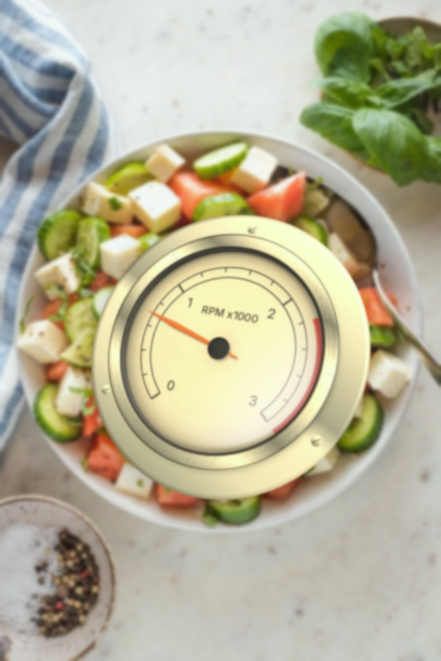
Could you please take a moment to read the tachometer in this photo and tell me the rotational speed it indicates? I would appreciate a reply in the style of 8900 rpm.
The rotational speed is 700 rpm
